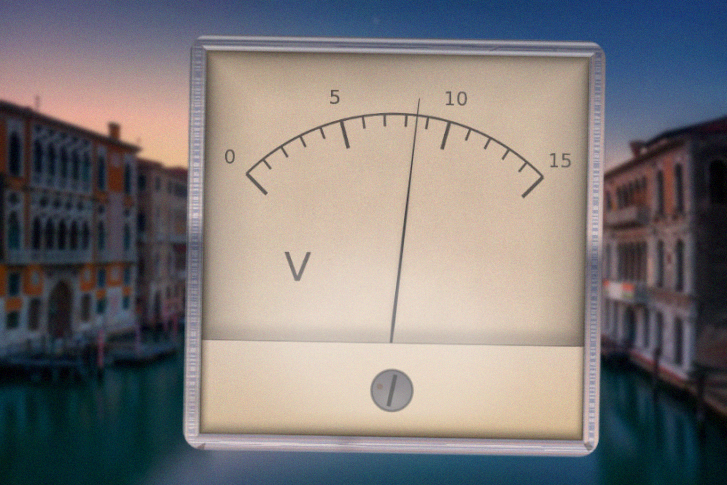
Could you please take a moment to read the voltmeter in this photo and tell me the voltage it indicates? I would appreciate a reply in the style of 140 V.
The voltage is 8.5 V
